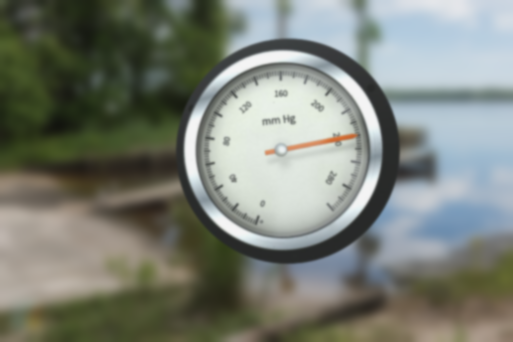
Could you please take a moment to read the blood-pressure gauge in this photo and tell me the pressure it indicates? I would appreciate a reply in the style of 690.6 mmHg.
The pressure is 240 mmHg
